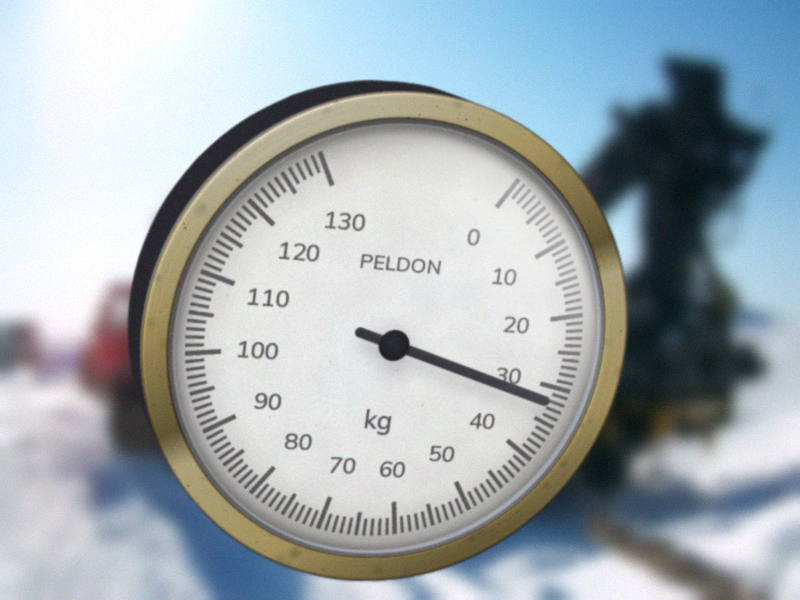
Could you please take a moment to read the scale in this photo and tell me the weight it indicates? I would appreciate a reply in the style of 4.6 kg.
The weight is 32 kg
